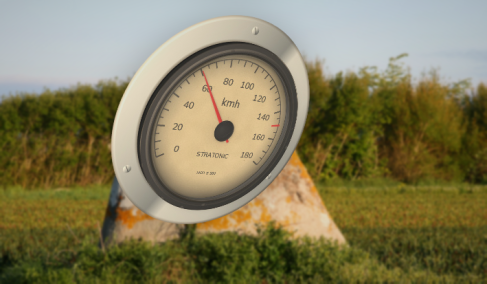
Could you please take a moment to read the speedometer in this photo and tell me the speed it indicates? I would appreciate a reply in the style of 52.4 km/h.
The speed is 60 km/h
